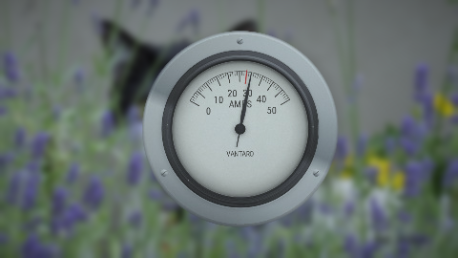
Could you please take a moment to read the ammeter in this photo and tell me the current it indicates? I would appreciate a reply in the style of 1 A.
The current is 30 A
